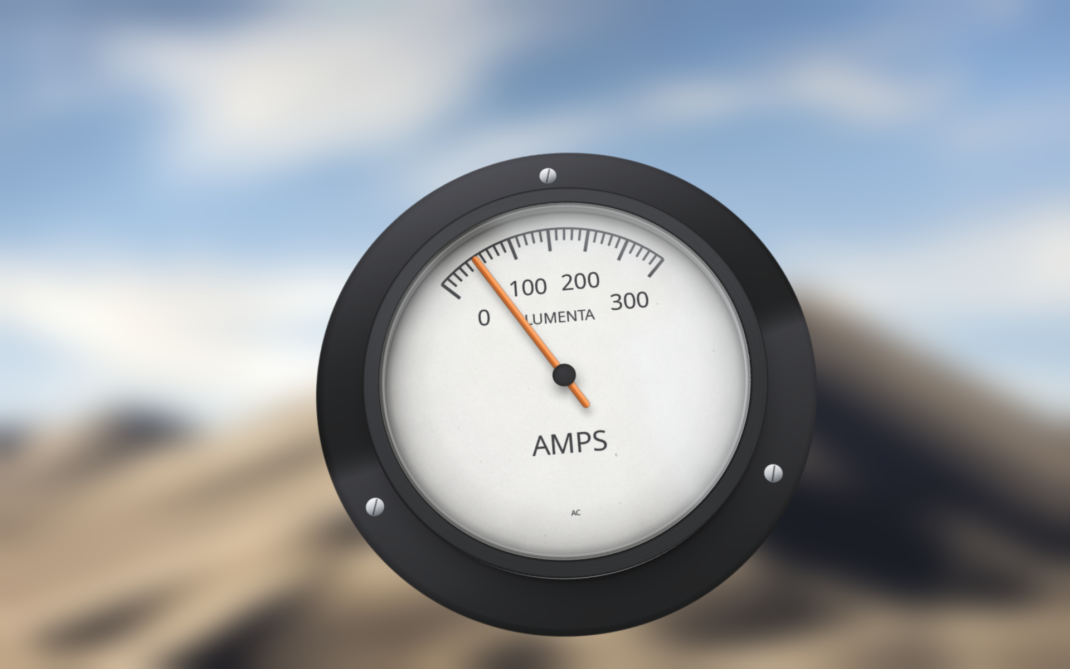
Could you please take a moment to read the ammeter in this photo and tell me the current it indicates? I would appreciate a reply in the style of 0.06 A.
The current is 50 A
